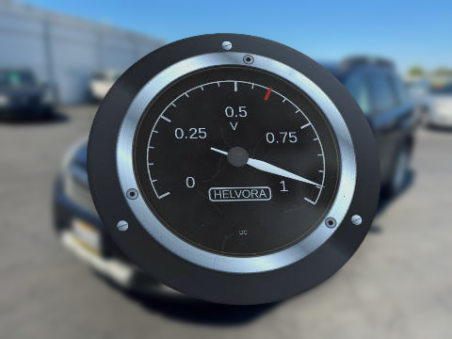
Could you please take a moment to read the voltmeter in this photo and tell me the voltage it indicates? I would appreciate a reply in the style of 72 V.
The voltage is 0.95 V
